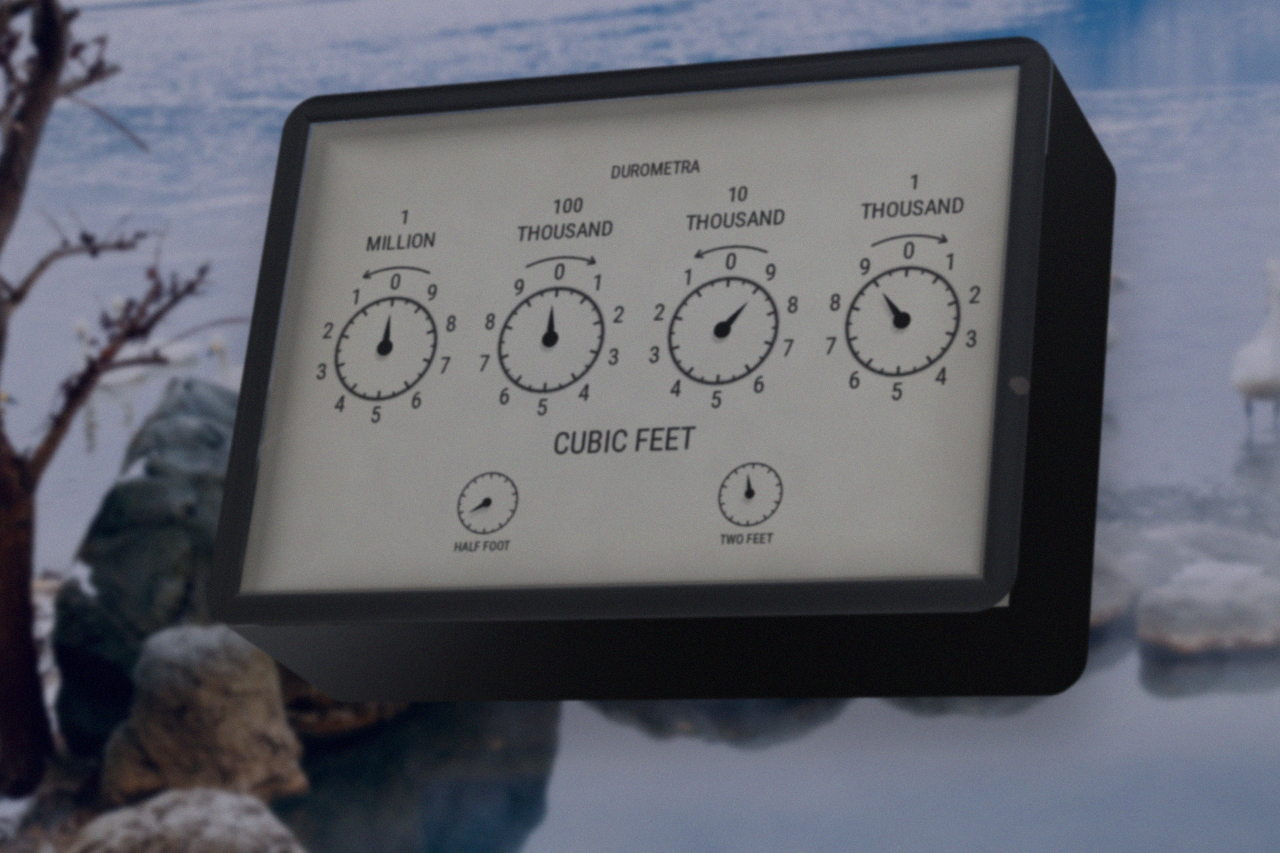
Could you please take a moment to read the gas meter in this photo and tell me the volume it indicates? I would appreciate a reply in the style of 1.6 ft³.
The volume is 998900 ft³
